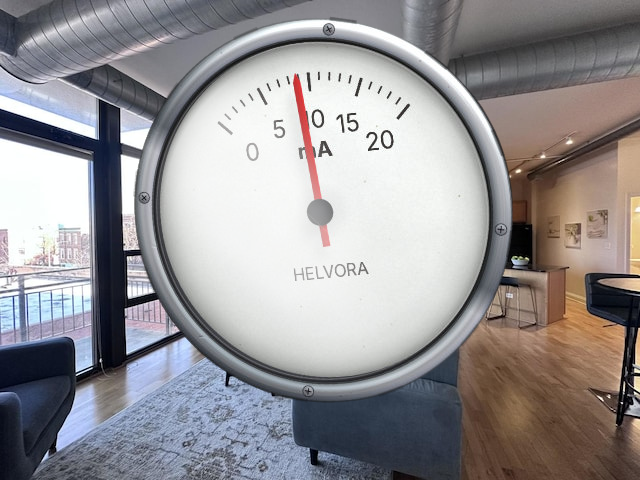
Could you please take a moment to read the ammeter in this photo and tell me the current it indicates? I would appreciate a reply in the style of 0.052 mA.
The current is 9 mA
